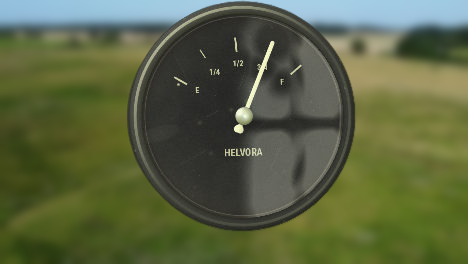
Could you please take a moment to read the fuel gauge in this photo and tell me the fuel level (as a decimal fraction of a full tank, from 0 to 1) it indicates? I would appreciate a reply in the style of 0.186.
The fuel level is 0.75
